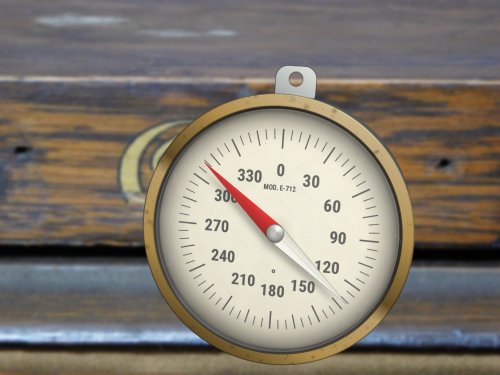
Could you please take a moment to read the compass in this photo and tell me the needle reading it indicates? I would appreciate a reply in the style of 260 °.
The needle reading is 310 °
